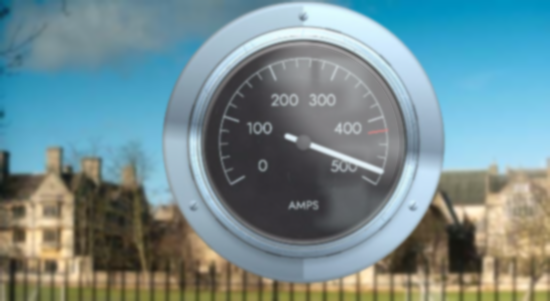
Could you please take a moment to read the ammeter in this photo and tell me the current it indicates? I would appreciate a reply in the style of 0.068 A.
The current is 480 A
